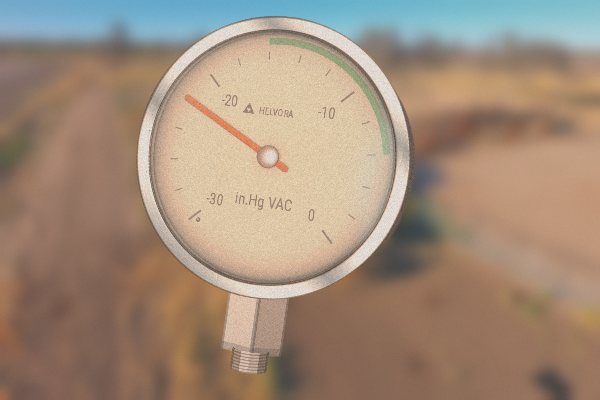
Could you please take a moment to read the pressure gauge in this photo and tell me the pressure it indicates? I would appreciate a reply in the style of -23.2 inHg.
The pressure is -22 inHg
